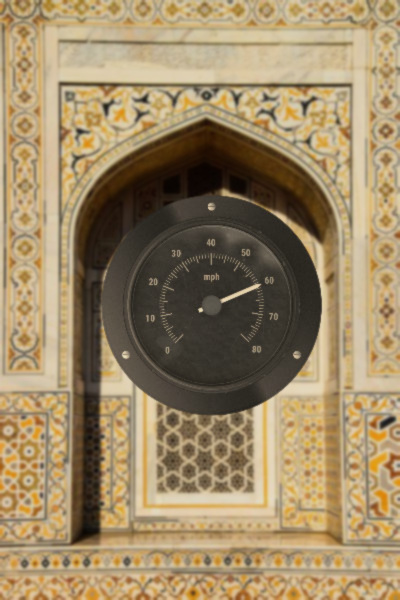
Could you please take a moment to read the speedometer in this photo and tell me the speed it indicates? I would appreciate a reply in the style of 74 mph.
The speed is 60 mph
